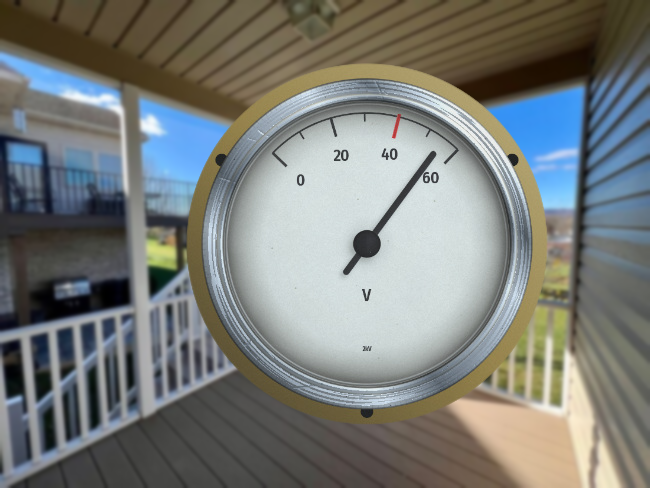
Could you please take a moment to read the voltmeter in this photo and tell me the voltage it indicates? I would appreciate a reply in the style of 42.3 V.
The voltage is 55 V
